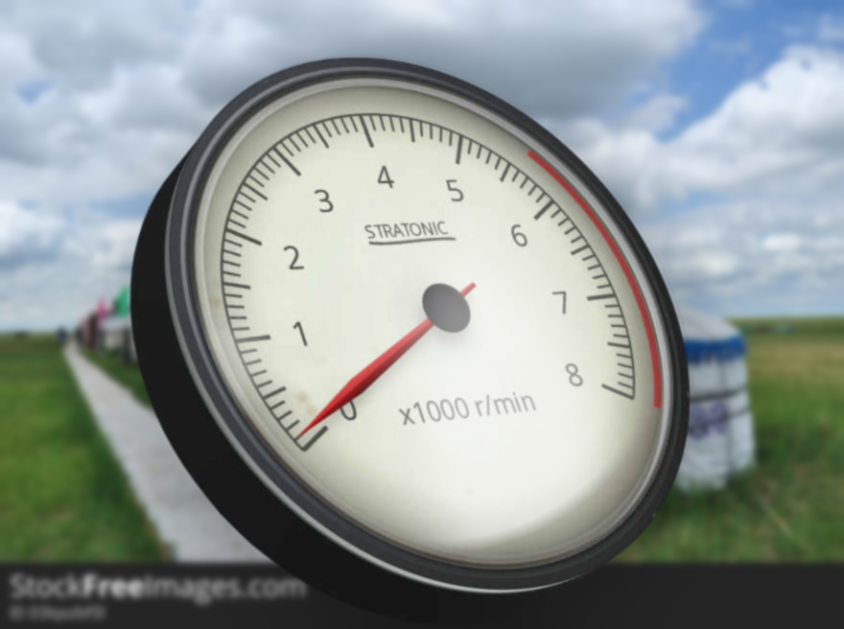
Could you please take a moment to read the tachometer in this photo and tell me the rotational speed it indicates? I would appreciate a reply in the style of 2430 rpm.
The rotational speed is 100 rpm
